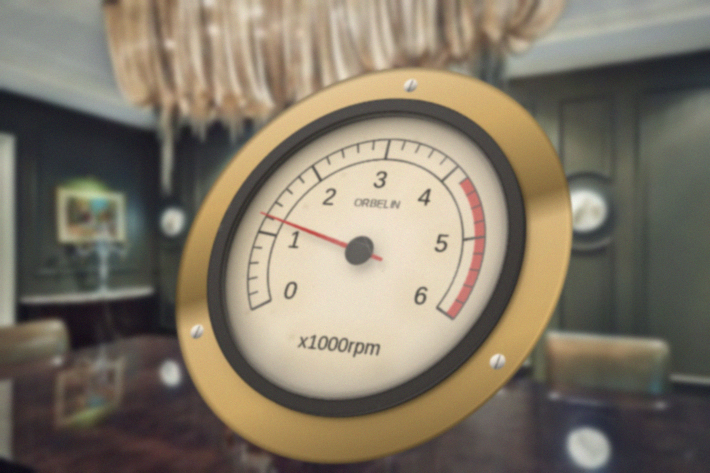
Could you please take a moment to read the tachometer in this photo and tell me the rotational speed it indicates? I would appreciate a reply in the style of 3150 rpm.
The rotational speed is 1200 rpm
